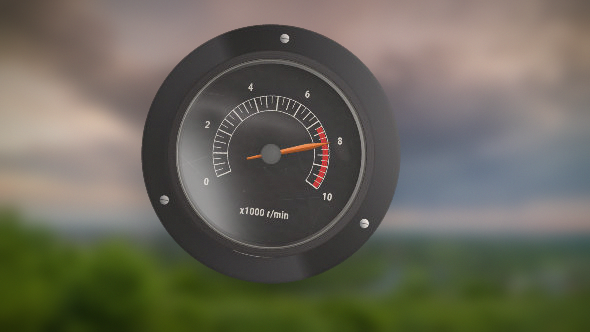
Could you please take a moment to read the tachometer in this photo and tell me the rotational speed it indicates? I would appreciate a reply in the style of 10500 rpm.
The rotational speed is 8000 rpm
